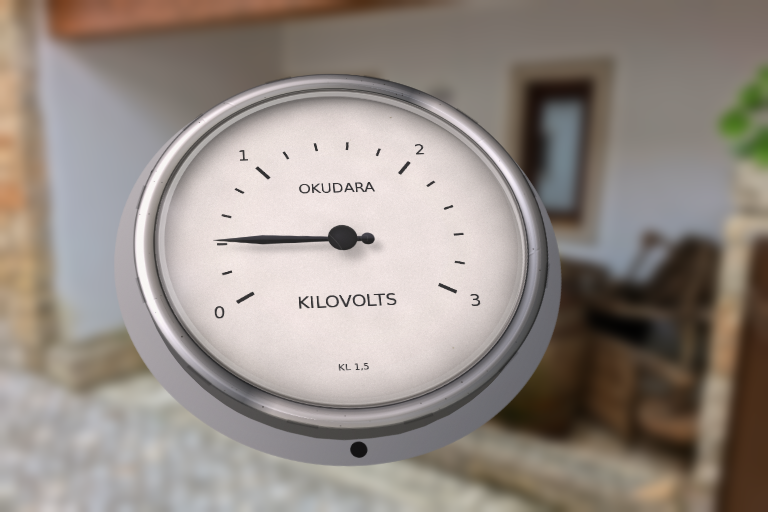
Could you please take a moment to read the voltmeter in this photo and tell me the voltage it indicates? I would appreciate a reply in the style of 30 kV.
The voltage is 0.4 kV
